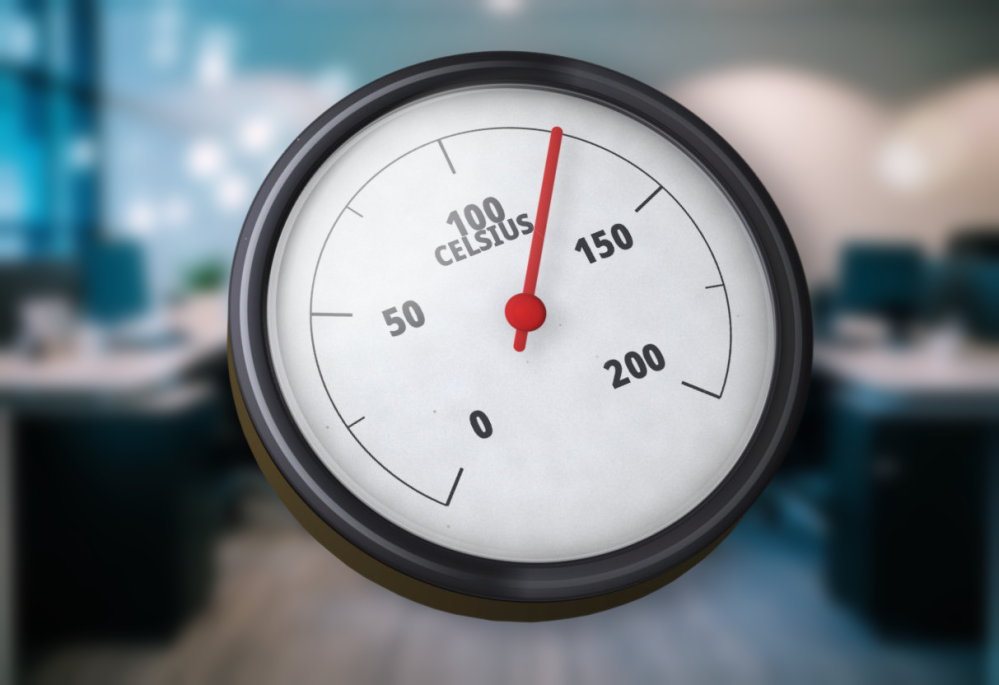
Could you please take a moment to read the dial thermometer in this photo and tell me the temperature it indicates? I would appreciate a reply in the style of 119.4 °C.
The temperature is 125 °C
